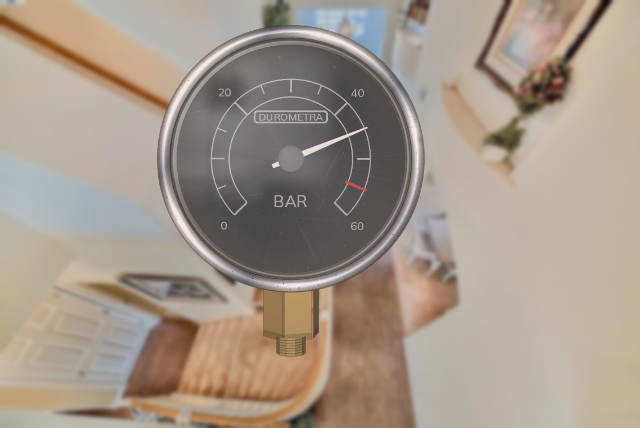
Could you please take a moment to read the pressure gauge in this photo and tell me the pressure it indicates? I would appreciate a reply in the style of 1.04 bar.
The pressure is 45 bar
